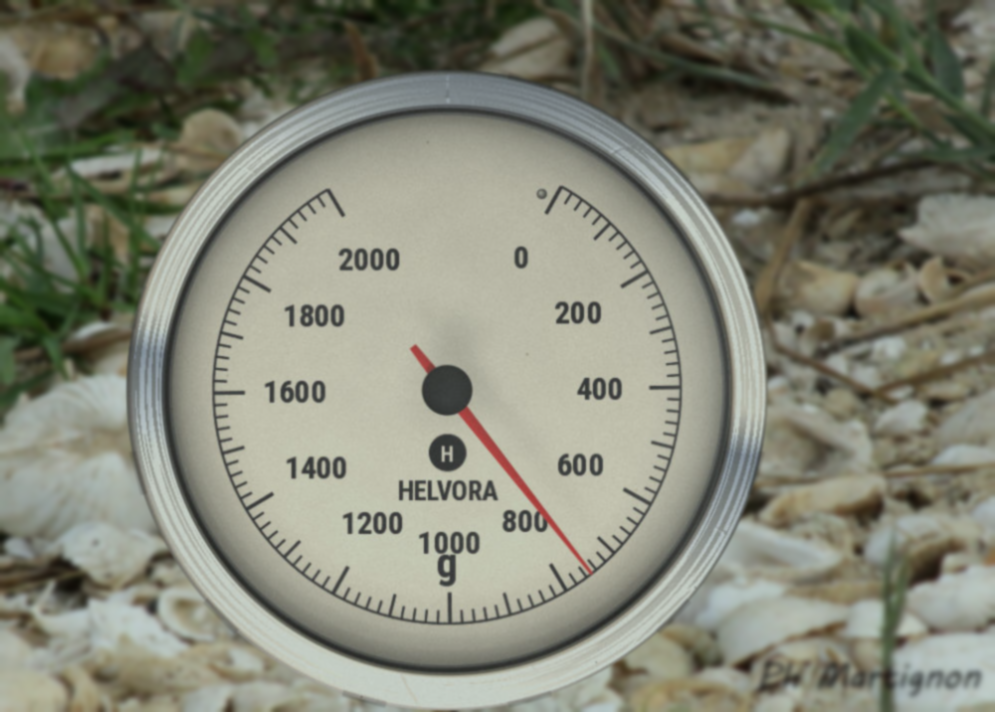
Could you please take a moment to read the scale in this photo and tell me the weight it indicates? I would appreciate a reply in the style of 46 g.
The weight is 750 g
